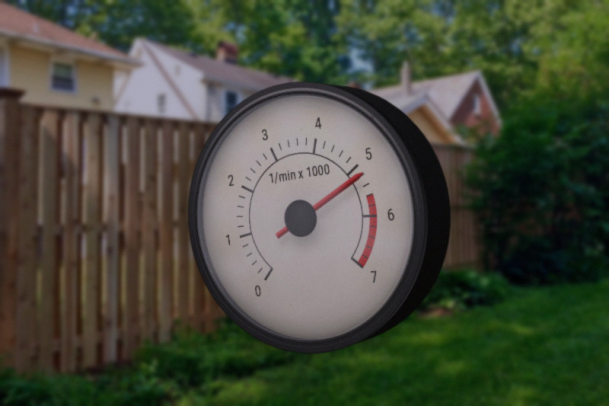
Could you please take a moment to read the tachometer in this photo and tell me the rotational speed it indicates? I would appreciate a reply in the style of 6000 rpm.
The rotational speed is 5200 rpm
